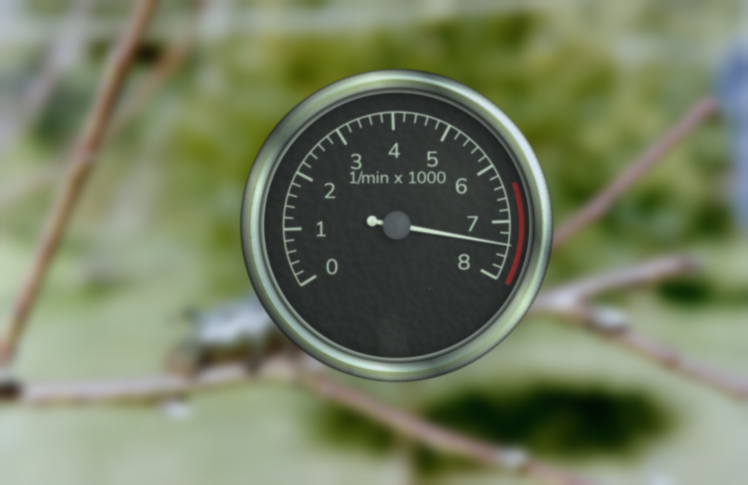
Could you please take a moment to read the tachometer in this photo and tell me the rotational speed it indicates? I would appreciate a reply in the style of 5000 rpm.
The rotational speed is 7400 rpm
